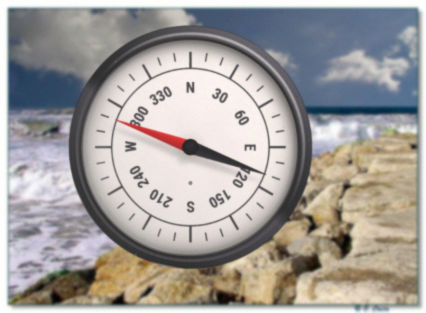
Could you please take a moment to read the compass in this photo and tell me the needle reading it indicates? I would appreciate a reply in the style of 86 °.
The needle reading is 290 °
